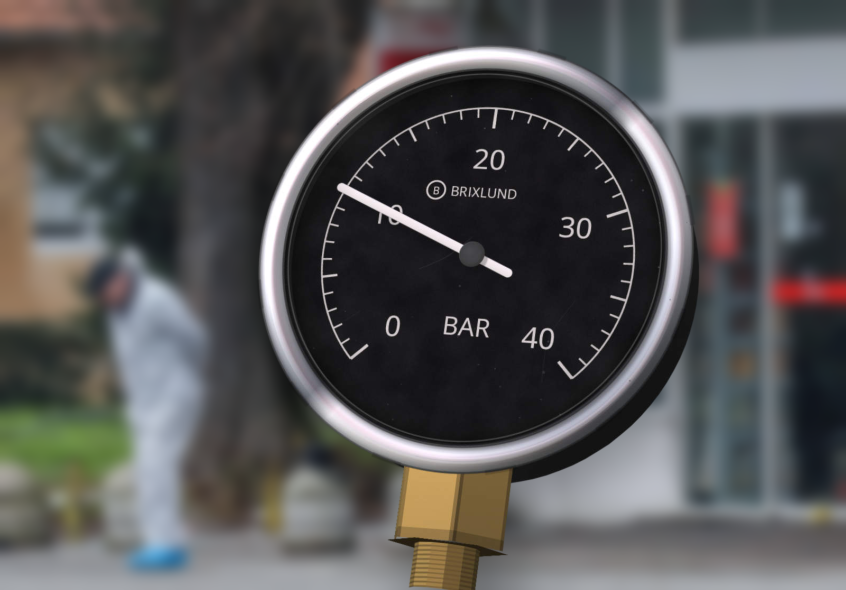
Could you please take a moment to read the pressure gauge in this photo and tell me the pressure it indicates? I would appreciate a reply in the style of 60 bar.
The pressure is 10 bar
